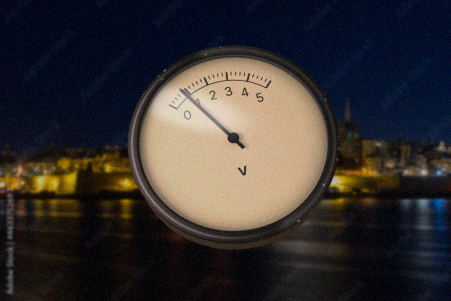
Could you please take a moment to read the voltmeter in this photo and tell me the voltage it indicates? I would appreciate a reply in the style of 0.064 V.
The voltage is 0.8 V
